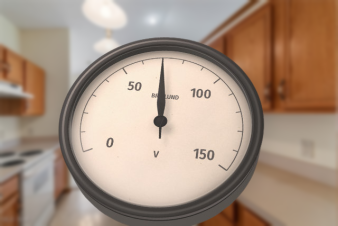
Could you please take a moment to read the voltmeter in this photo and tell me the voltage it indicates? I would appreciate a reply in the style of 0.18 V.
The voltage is 70 V
